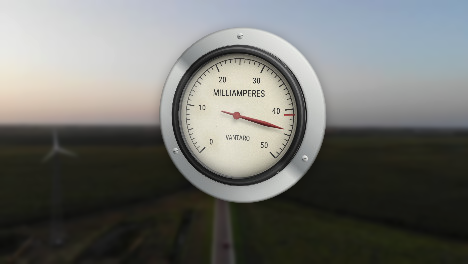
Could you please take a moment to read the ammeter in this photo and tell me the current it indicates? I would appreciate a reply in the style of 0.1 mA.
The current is 44 mA
